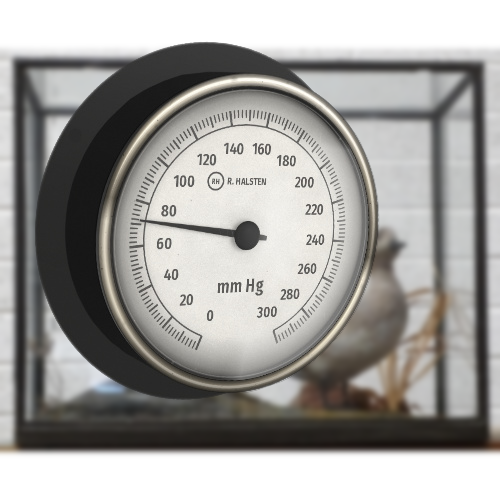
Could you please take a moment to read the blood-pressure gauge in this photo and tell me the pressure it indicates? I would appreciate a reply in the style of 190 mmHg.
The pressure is 72 mmHg
